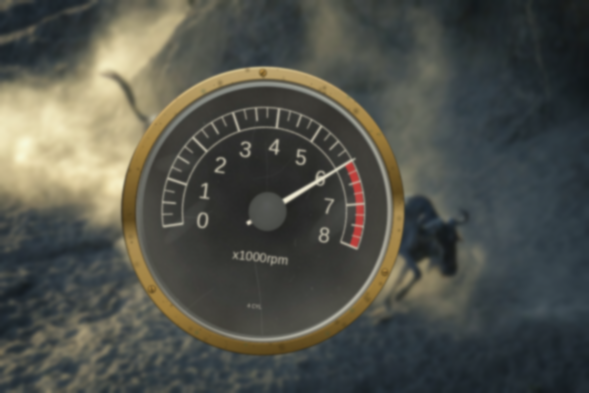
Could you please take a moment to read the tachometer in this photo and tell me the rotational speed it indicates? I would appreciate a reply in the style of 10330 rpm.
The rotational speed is 6000 rpm
